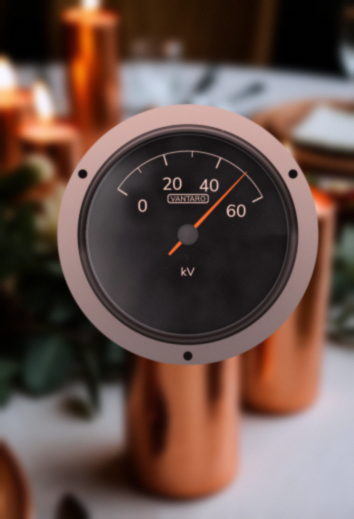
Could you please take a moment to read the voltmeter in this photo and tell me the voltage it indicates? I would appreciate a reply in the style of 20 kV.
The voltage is 50 kV
